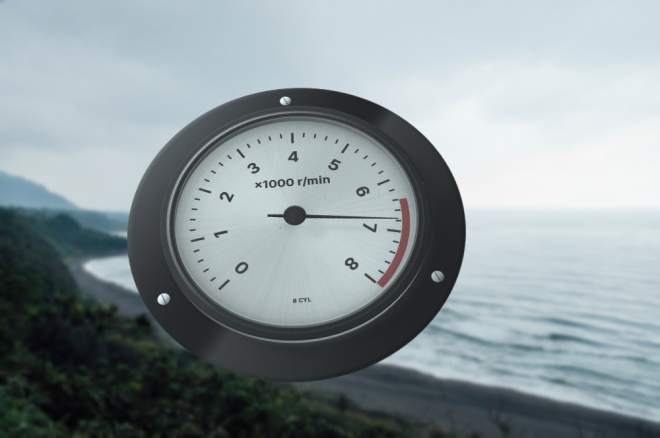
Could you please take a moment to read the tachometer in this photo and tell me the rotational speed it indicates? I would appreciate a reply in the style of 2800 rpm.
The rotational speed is 6800 rpm
